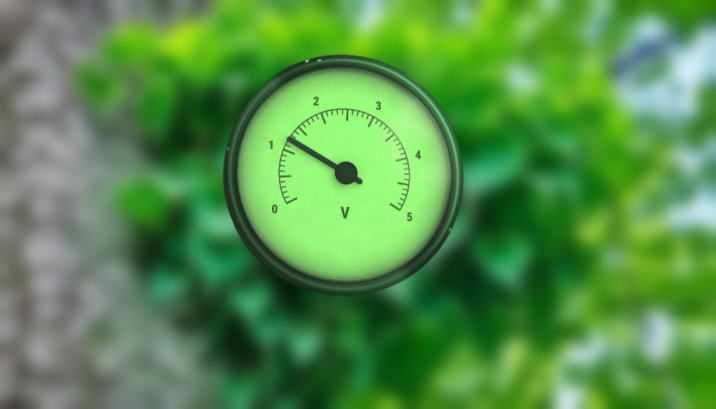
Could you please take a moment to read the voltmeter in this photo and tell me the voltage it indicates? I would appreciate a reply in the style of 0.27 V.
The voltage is 1.2 V
